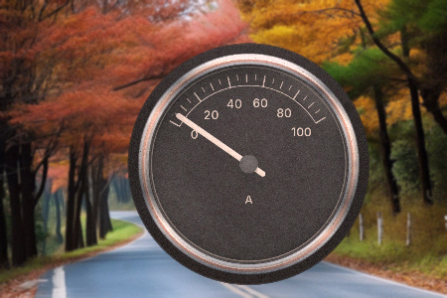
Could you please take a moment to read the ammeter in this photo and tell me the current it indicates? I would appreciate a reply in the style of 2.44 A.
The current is 5 A
